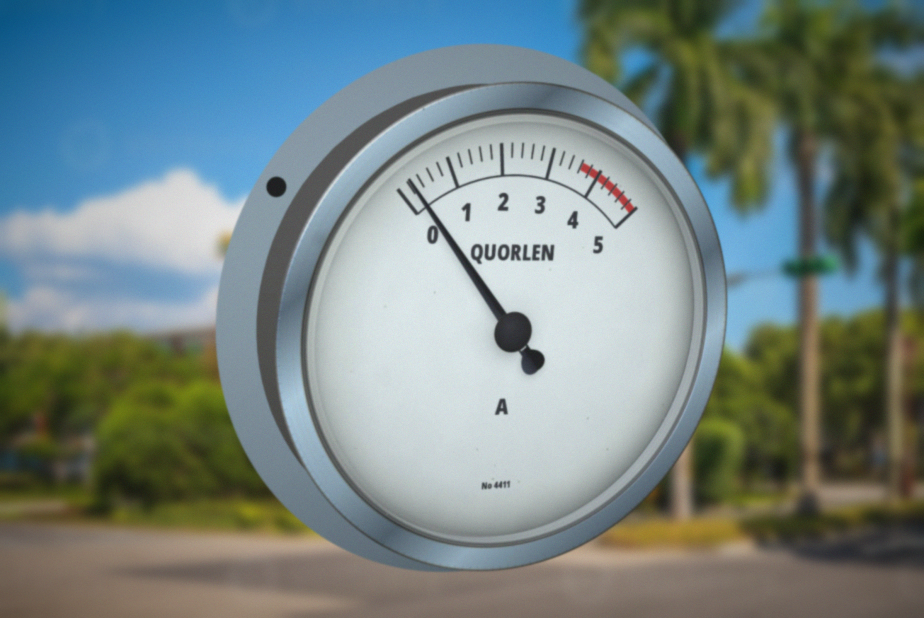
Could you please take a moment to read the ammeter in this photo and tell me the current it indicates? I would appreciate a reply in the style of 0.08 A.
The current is 0.2 A
